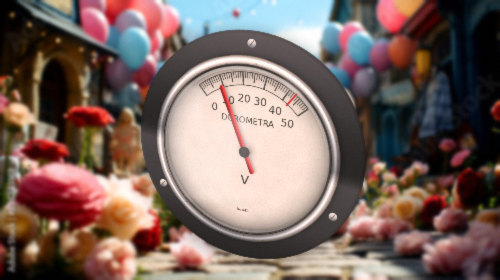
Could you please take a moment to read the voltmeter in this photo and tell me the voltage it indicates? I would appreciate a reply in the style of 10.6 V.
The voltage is 10 V
